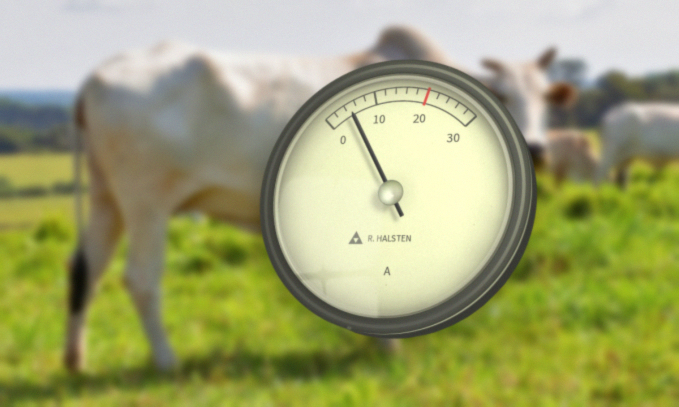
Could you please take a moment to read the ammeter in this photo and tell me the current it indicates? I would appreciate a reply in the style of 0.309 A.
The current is 5 A
